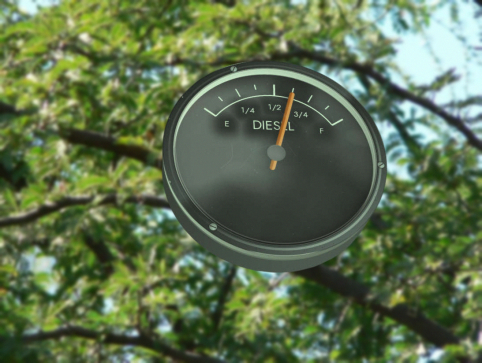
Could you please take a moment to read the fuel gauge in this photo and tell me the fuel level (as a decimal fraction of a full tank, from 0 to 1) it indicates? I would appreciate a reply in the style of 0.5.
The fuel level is 0.625
